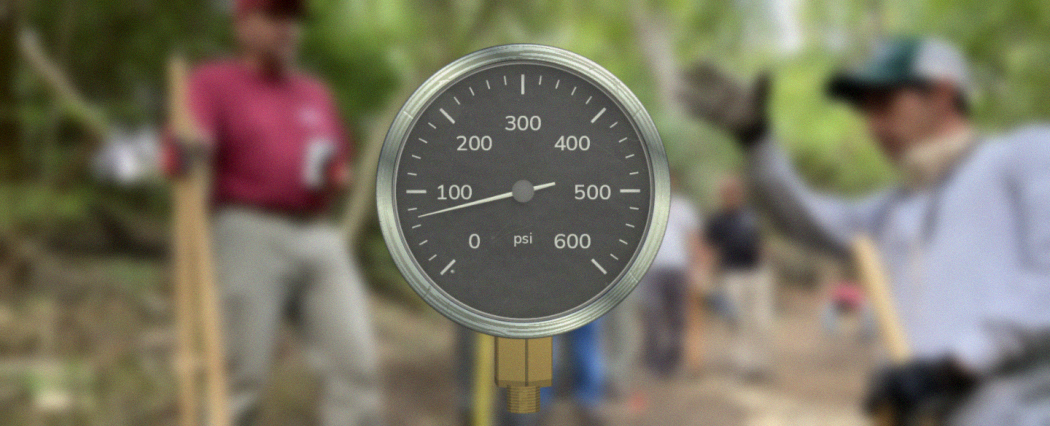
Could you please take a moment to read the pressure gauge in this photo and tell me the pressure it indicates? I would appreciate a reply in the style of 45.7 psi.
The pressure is 70 psi
